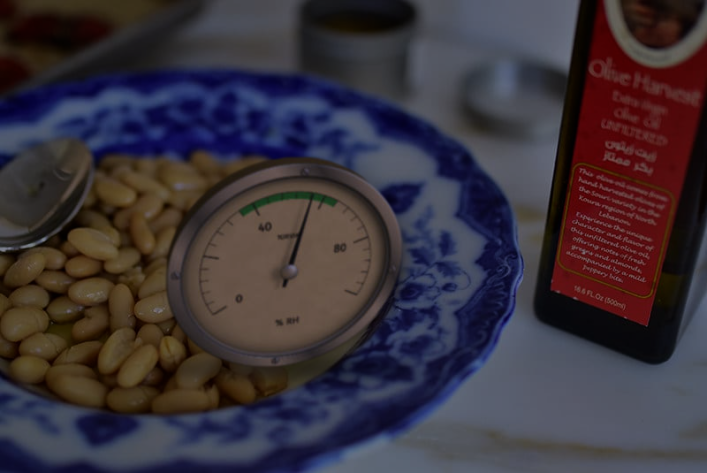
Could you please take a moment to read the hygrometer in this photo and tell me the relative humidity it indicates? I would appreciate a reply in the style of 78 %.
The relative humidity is 56 %
